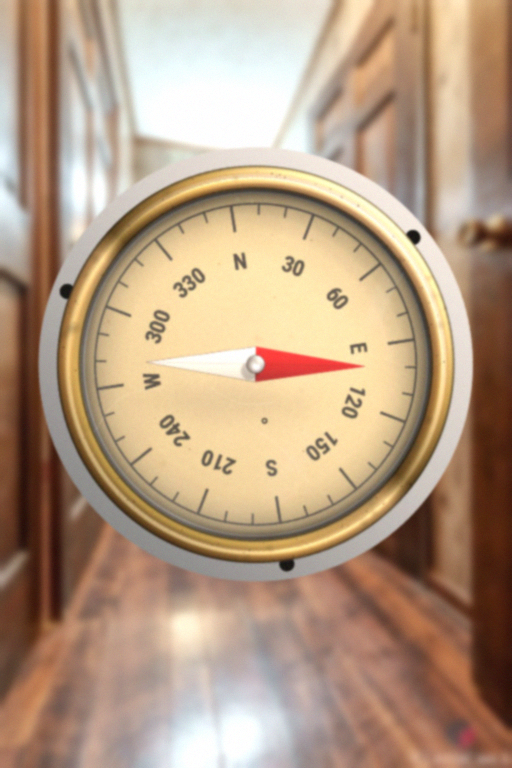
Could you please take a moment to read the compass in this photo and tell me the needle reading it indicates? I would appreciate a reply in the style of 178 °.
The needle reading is 100 °
